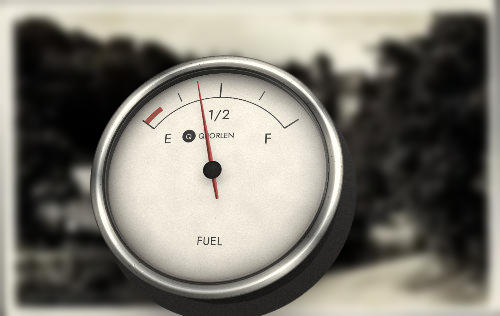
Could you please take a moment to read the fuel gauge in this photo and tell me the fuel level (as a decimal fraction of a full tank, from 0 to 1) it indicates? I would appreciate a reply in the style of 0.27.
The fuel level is 0.375
